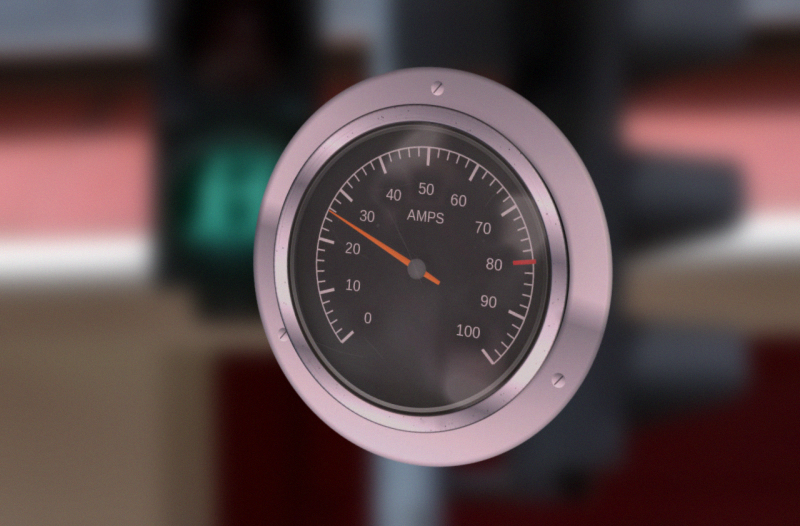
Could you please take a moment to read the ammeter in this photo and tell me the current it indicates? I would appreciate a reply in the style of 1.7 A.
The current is 26 A
